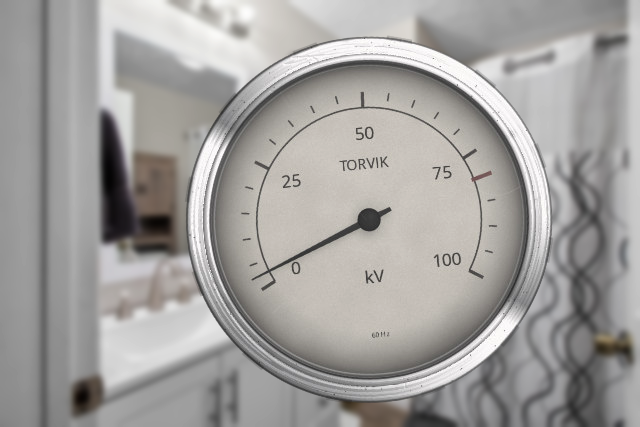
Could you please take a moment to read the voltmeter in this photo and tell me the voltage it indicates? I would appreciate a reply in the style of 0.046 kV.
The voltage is 2.5 kV
